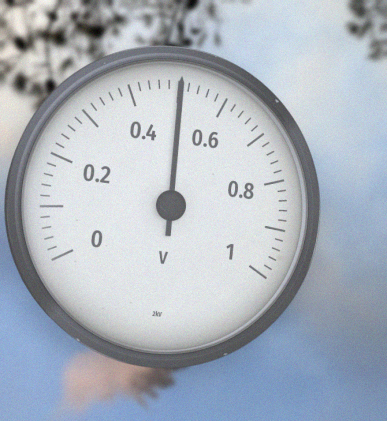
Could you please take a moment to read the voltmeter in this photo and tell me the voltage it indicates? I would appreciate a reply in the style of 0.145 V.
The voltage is 0.5 V
